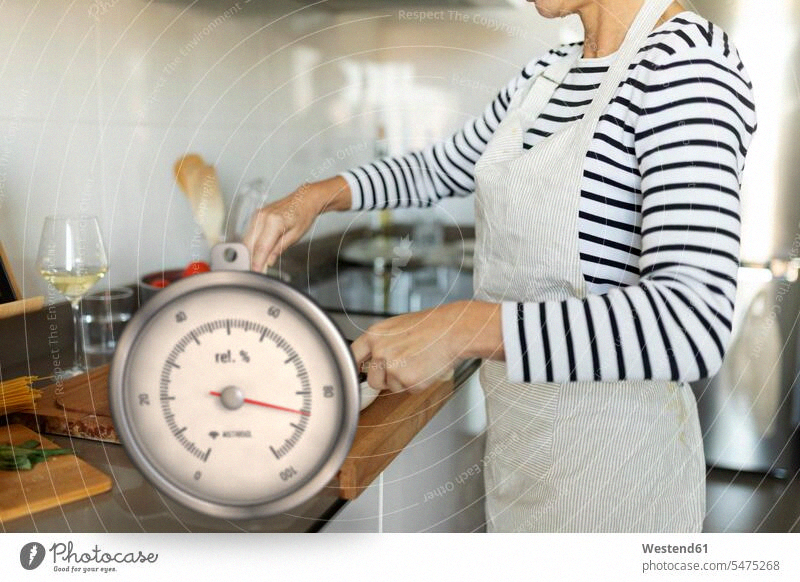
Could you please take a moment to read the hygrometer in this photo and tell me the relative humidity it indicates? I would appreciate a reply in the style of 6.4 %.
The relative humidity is 85 %
